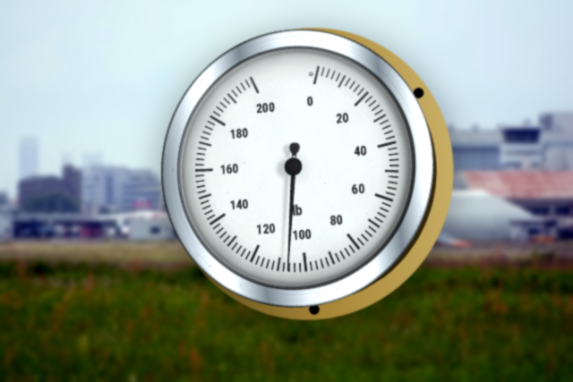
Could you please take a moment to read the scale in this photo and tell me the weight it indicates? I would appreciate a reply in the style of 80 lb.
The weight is 106 lb
